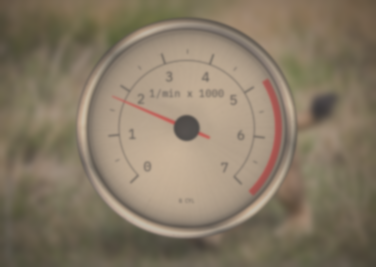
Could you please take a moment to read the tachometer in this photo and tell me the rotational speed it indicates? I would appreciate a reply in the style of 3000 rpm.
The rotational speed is 1750 rpm
